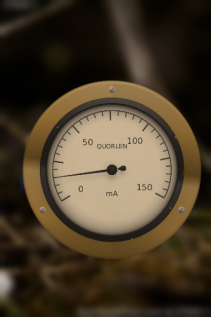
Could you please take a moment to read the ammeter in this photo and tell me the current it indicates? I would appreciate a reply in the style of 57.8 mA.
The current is 15 mA
